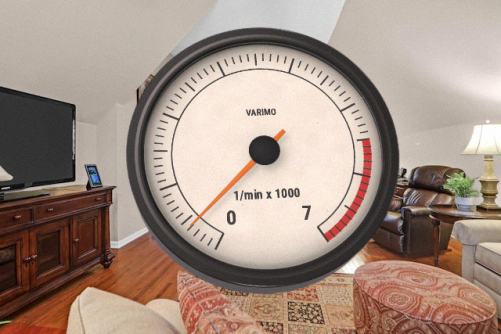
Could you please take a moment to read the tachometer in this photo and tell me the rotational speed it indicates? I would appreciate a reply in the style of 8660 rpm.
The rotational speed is 400 rpm
